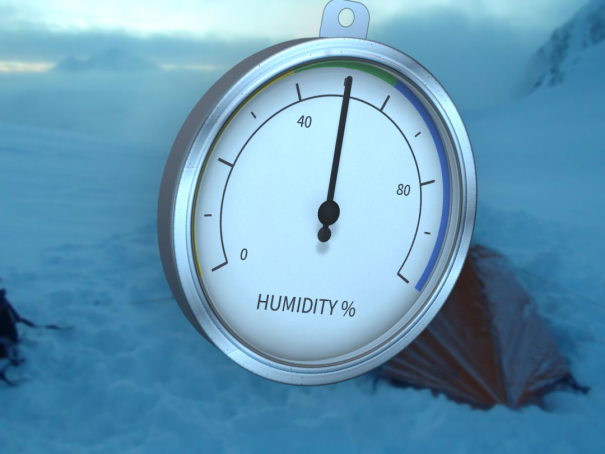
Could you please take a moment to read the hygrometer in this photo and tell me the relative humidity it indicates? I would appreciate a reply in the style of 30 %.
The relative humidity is 50 %
